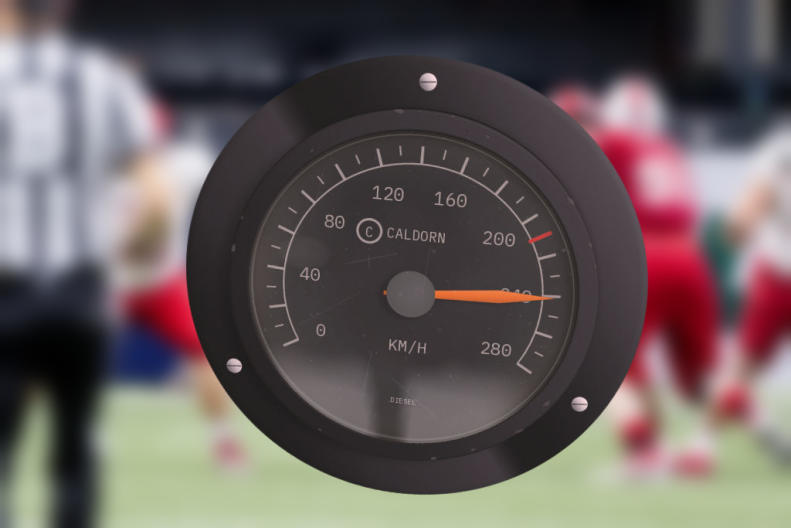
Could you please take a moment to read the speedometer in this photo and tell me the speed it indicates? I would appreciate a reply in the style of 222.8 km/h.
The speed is 240 km/h
